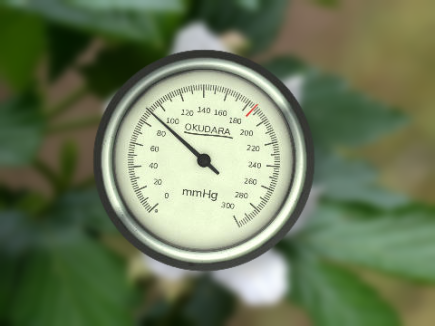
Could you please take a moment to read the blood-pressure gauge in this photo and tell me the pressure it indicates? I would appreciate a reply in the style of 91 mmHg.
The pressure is 90 mmHg
